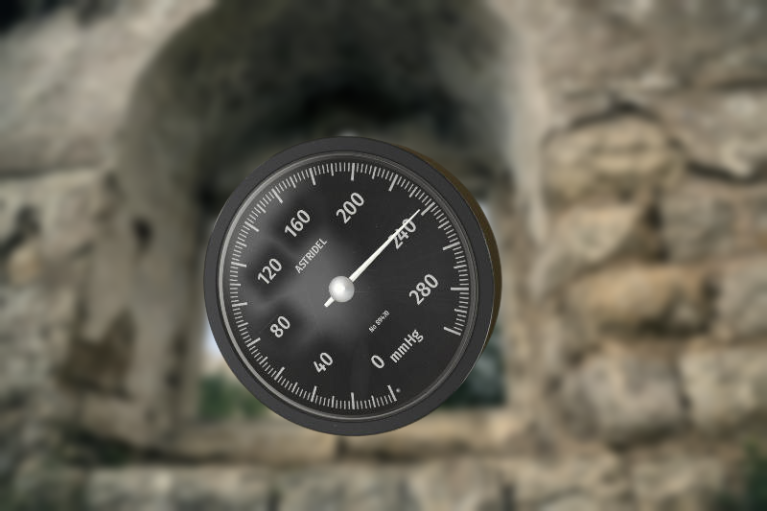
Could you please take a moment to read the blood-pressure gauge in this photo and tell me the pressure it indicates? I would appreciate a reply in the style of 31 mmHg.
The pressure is 238 mmHg
